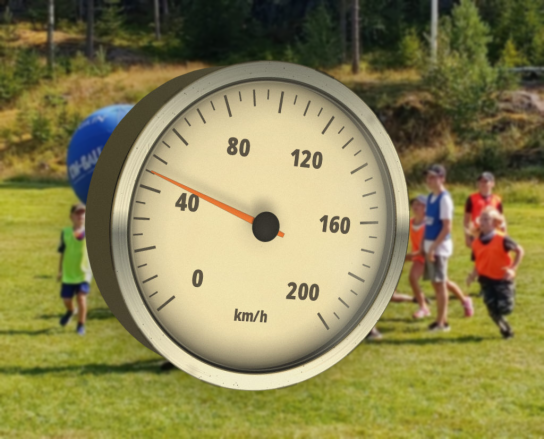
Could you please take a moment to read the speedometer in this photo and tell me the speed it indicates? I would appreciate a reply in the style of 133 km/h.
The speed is 45 km/h
